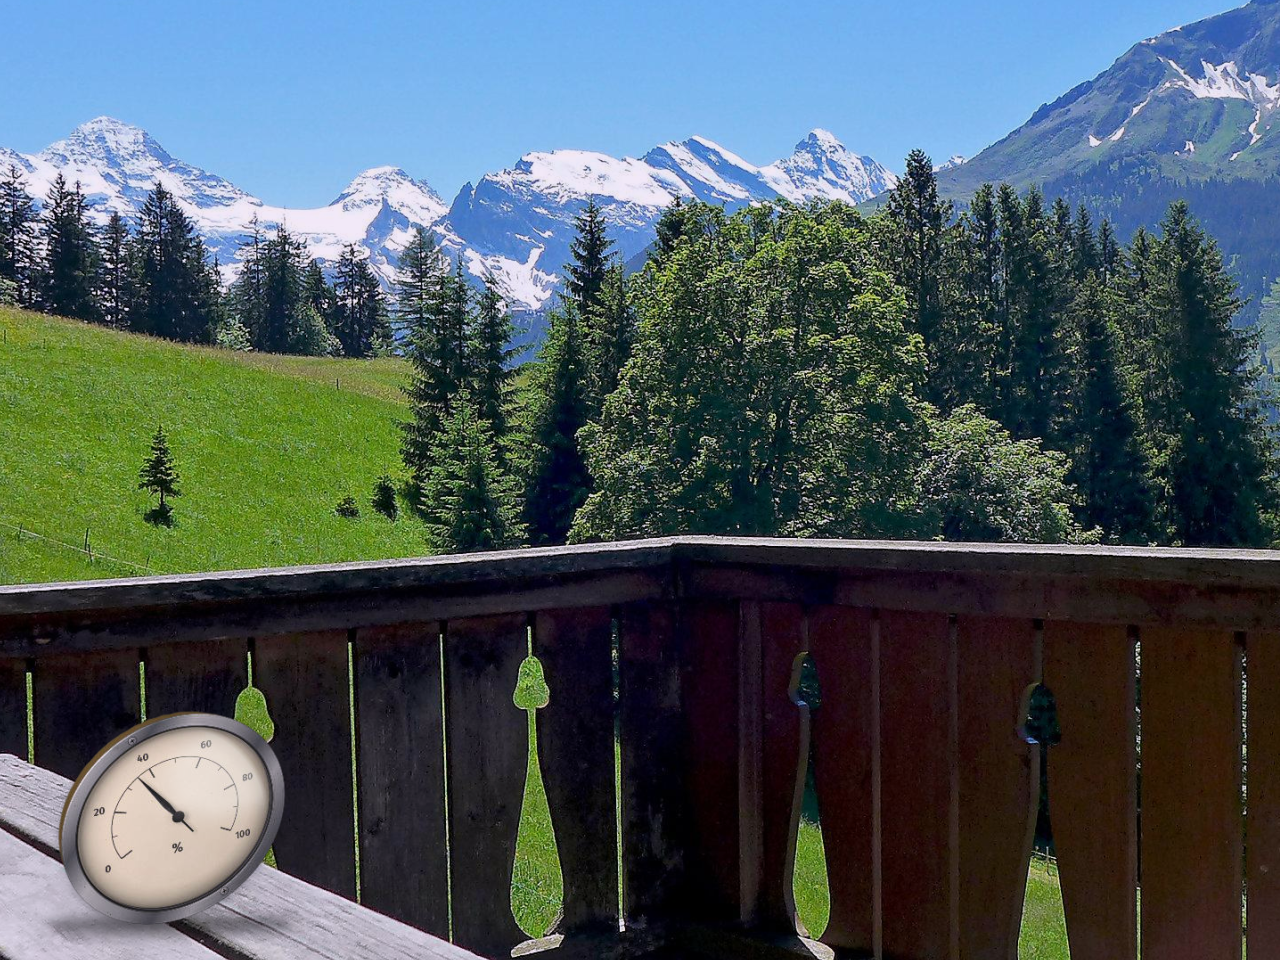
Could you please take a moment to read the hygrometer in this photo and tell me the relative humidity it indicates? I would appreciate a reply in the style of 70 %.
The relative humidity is 35 %
